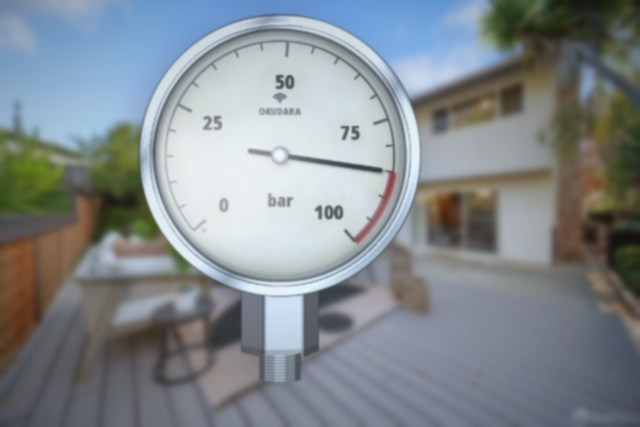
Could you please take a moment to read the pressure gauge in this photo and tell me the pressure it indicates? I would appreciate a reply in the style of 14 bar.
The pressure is 85 bar
